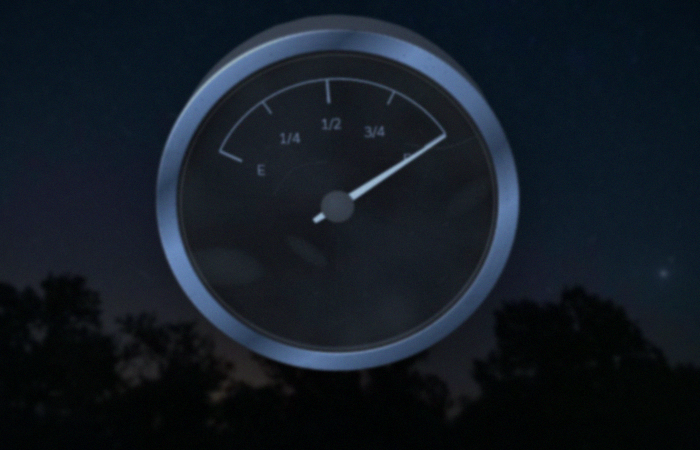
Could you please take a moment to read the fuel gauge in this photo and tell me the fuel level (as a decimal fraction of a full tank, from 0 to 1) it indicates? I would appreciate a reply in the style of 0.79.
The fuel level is 1
